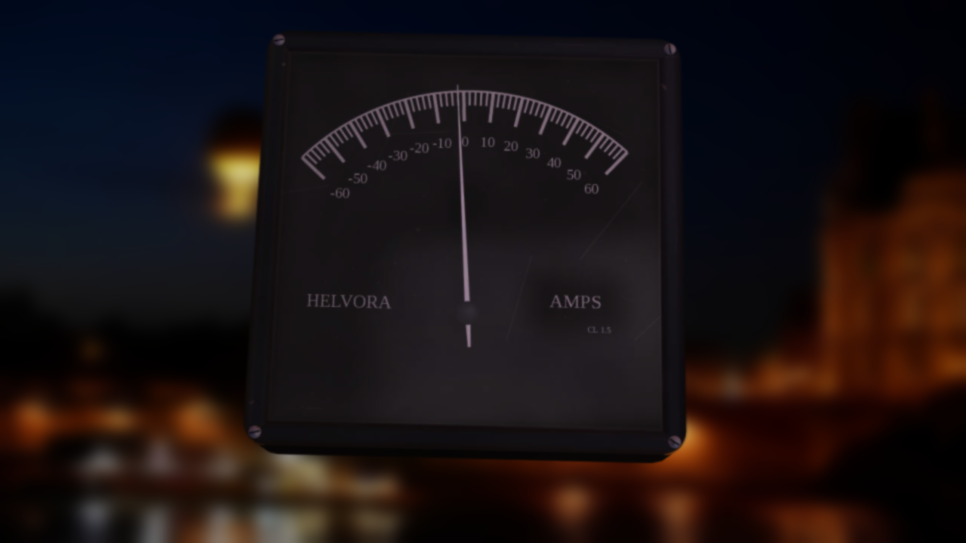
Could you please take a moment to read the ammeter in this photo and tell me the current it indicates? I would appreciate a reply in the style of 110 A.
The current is -2 A
